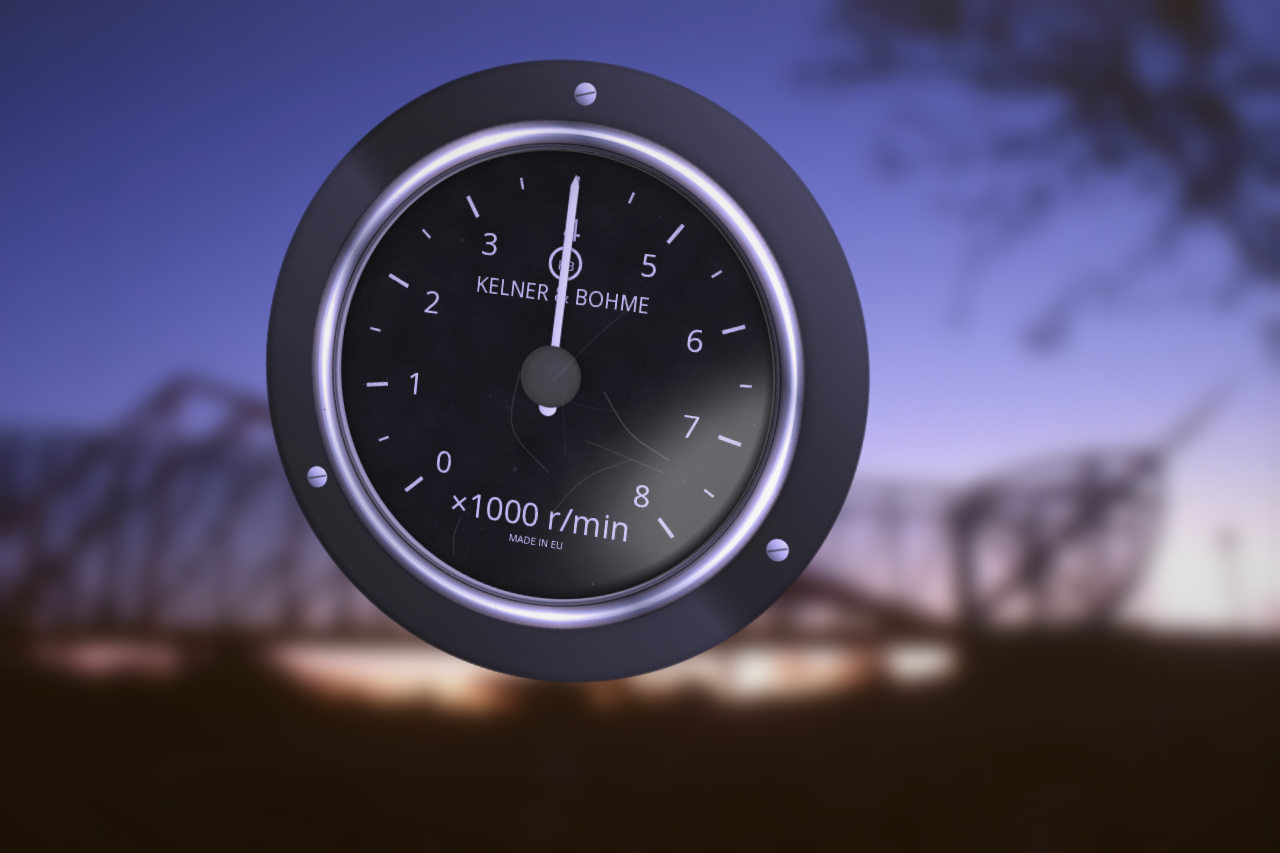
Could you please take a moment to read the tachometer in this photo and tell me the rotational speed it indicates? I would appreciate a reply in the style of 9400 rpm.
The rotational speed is 4000 rpm
